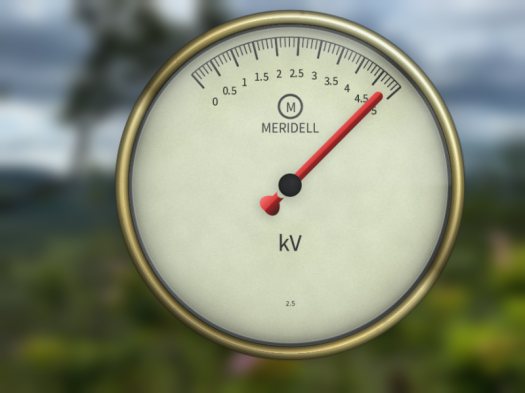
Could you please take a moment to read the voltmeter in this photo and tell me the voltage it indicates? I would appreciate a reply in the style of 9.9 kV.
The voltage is 4.8 kV
